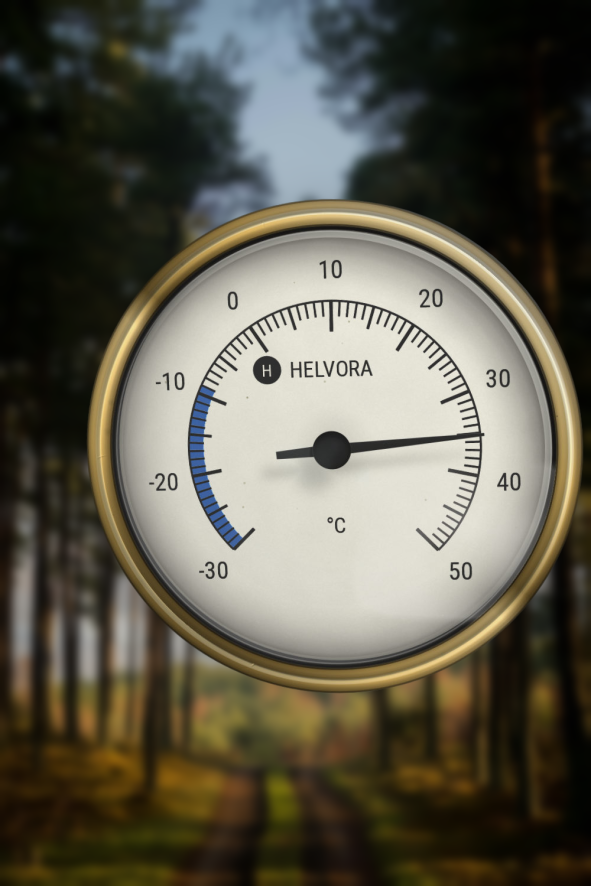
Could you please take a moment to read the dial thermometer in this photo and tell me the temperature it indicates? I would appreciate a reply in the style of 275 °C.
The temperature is 35 °C
